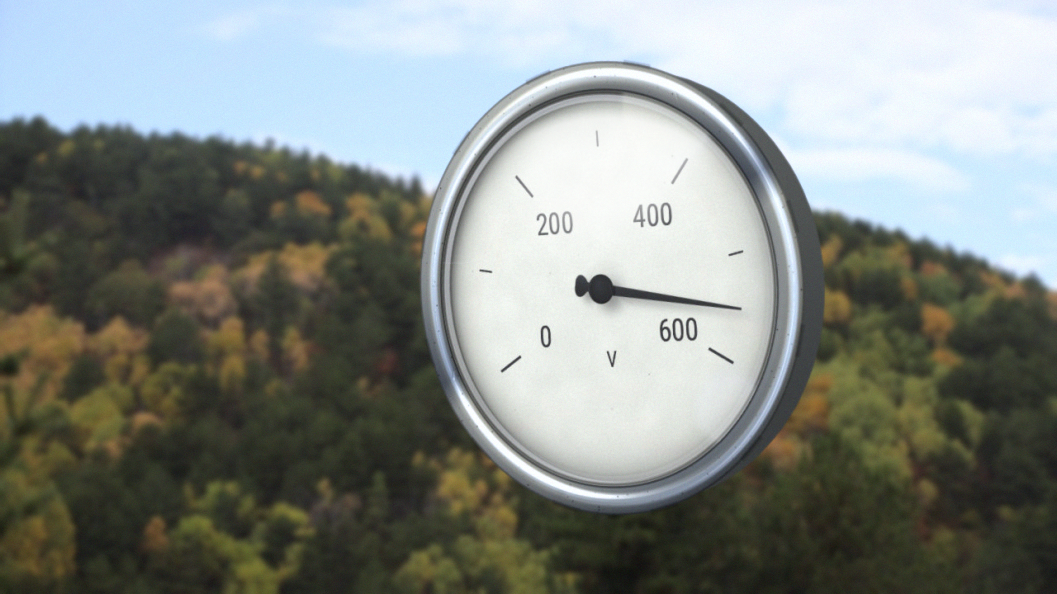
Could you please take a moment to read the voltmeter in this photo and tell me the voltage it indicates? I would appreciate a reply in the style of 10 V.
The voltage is 550 V
